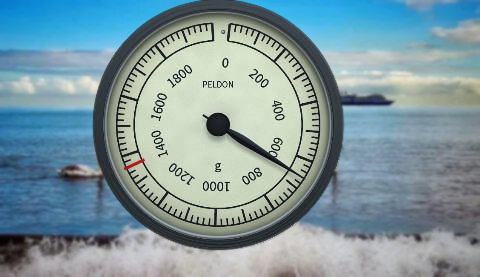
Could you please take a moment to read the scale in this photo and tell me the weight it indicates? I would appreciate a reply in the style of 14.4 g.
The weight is 660 g
